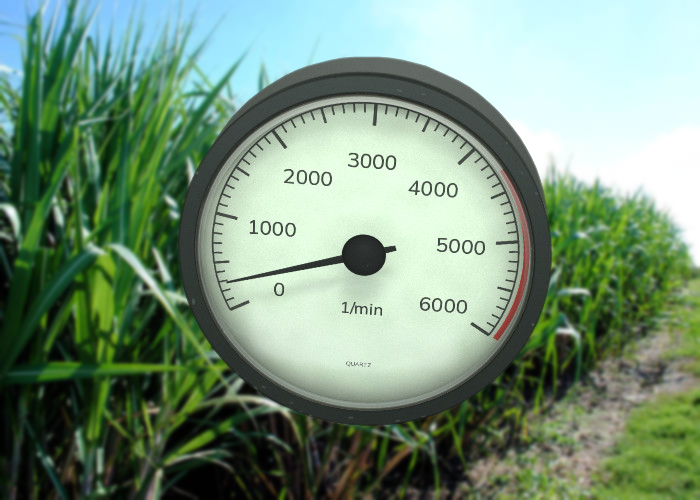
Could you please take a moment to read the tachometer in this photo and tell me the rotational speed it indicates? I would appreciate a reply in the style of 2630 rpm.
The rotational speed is 300 rpm
